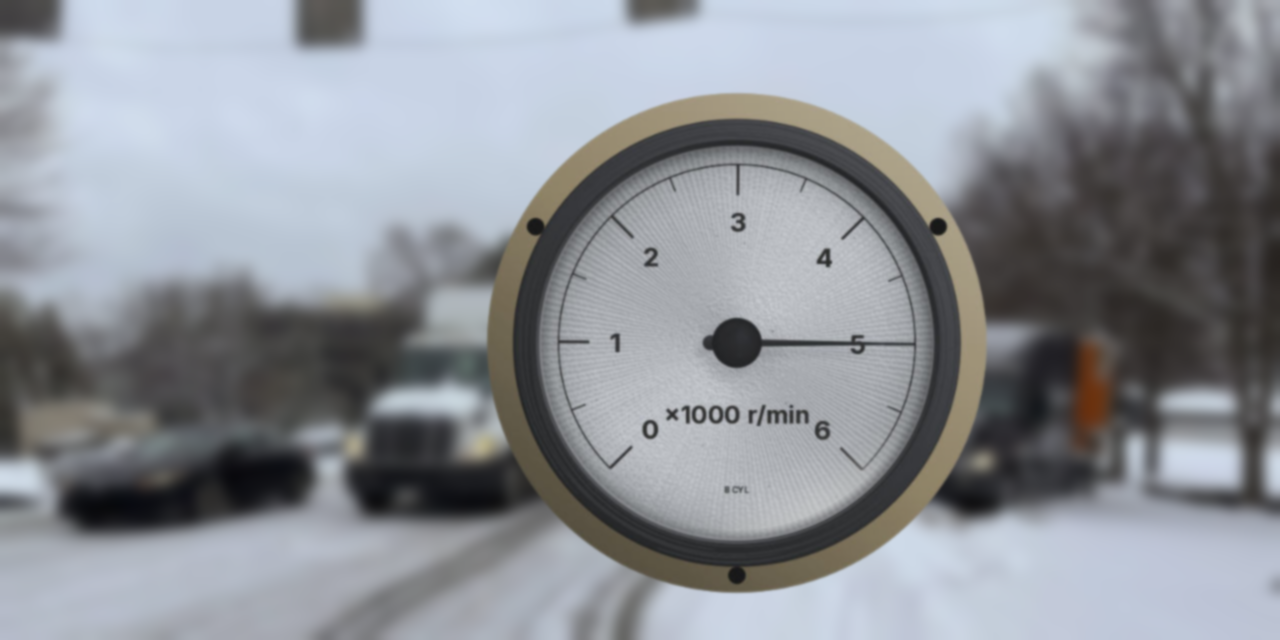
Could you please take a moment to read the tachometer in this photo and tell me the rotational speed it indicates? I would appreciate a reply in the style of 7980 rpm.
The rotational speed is 5000 rpm
